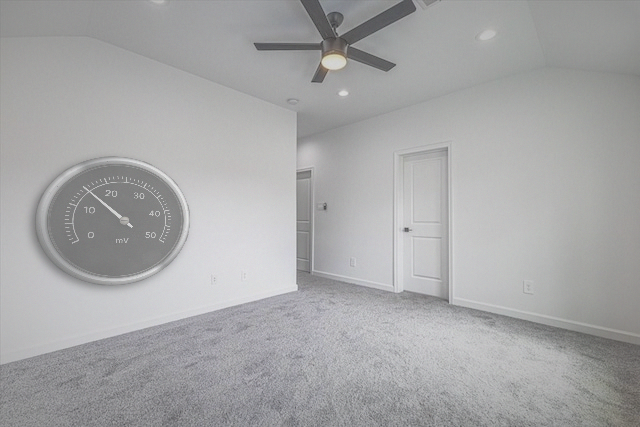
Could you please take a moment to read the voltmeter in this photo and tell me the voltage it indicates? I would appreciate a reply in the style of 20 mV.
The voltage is 15 mV
